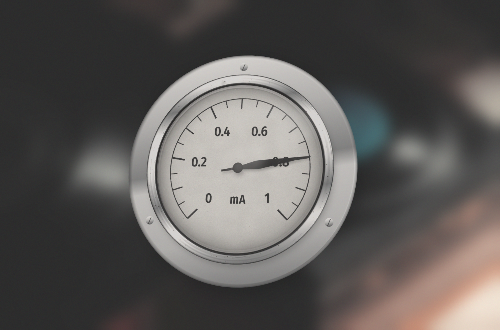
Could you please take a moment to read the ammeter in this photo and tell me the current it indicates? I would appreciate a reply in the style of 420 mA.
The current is 0.8 mA
